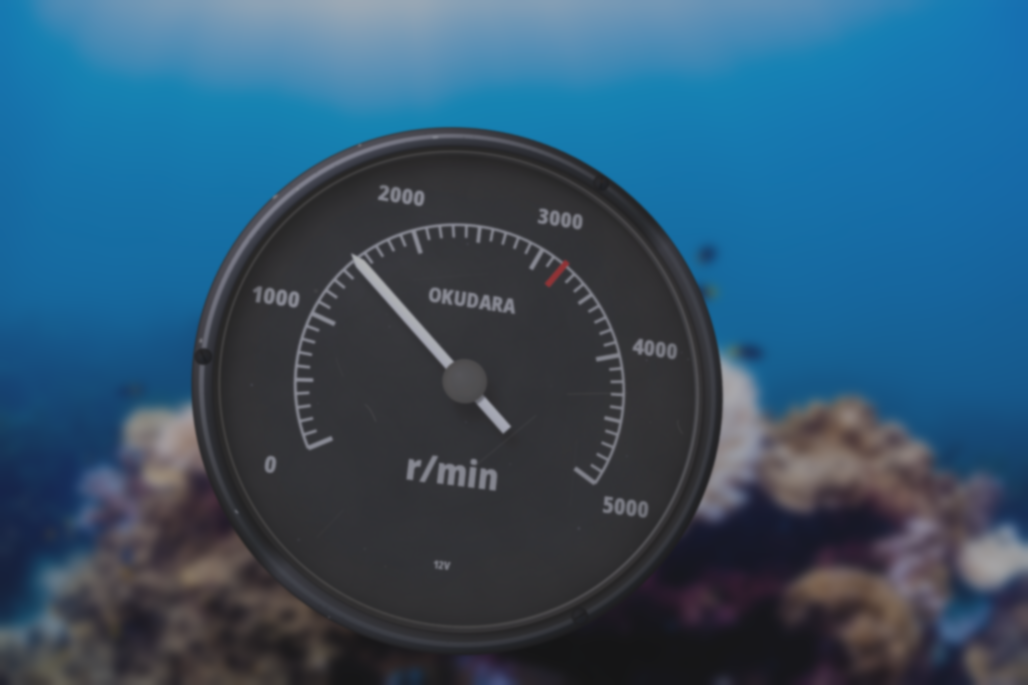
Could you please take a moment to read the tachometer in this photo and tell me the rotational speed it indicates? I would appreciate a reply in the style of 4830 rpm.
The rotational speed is 1500 rpm
